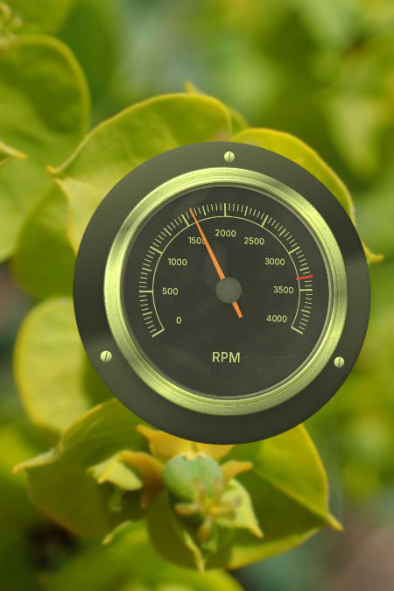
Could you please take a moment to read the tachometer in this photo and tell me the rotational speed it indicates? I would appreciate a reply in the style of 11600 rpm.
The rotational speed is 1600 rpm
